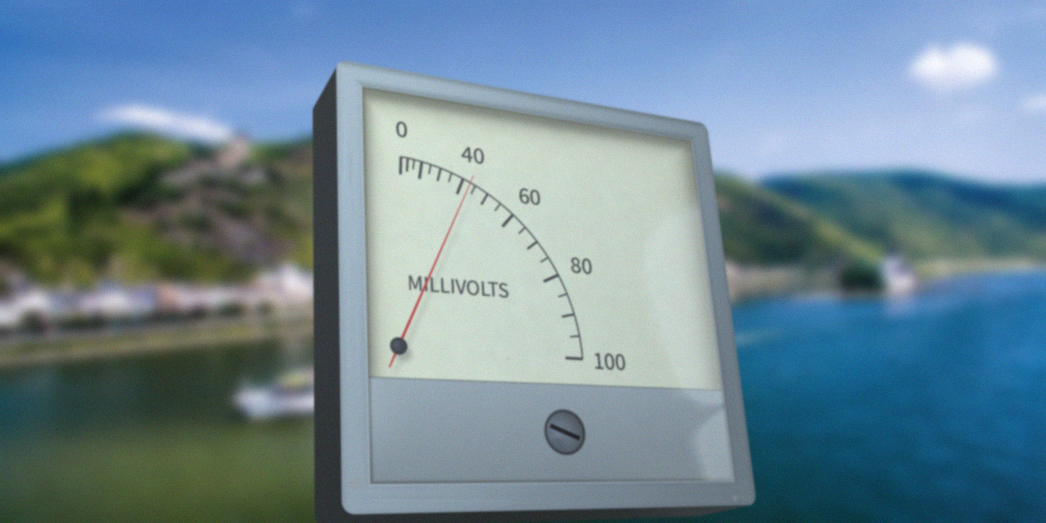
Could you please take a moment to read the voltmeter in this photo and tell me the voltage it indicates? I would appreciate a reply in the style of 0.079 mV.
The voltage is 42.5 mV
